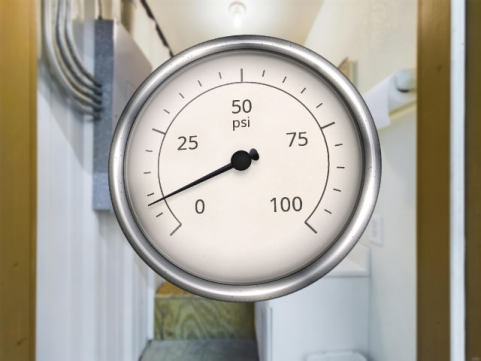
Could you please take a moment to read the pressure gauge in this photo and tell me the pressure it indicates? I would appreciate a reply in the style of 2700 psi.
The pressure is 7.5 psi
